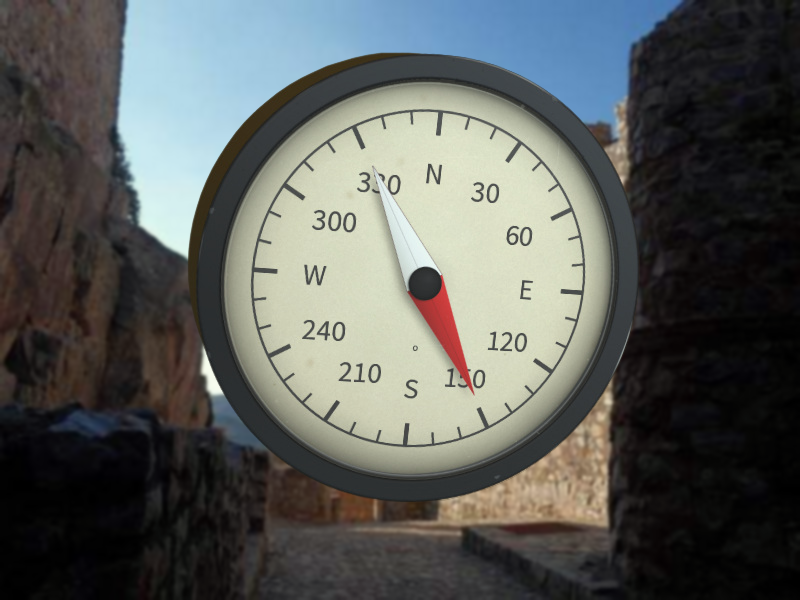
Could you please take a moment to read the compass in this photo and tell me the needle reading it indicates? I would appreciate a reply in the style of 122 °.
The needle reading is 150 °
